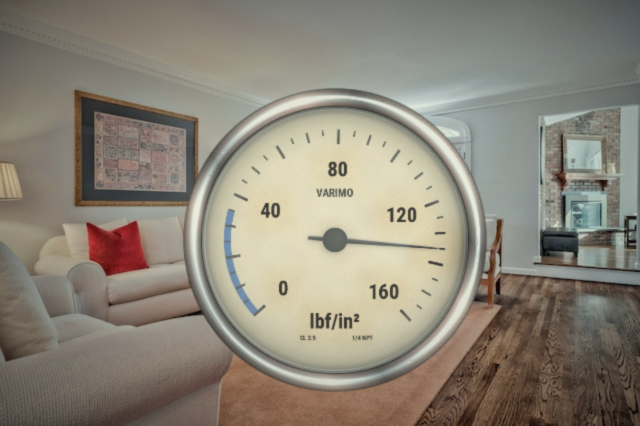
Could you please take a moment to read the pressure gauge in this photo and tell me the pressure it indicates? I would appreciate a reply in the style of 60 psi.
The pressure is 135 psi
